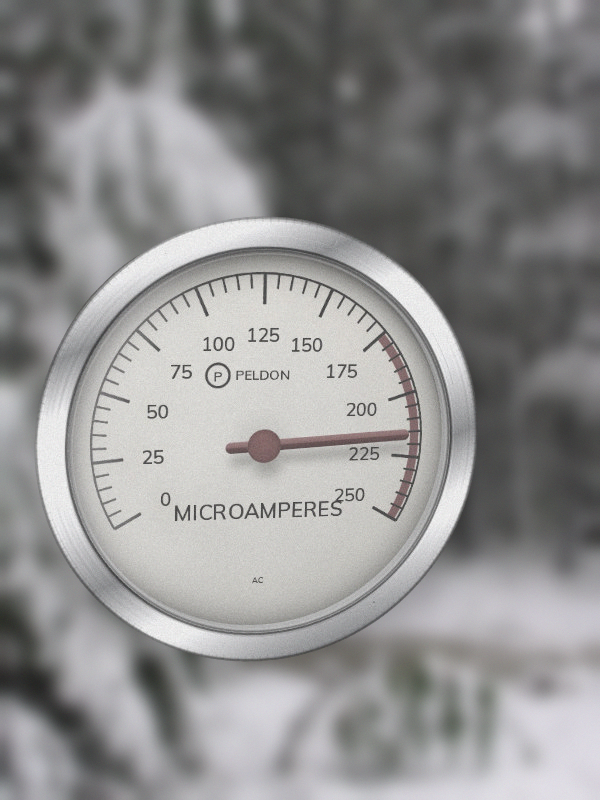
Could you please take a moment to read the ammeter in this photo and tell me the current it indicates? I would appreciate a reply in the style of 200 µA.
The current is 215 µA
